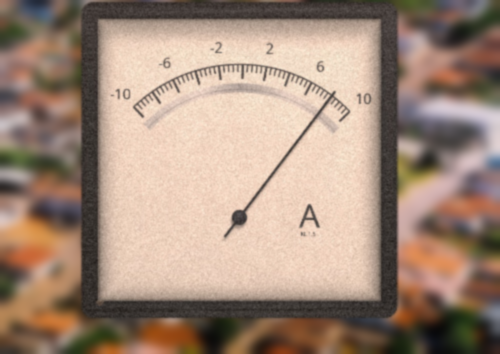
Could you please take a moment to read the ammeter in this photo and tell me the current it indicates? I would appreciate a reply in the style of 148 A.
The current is 8 A
